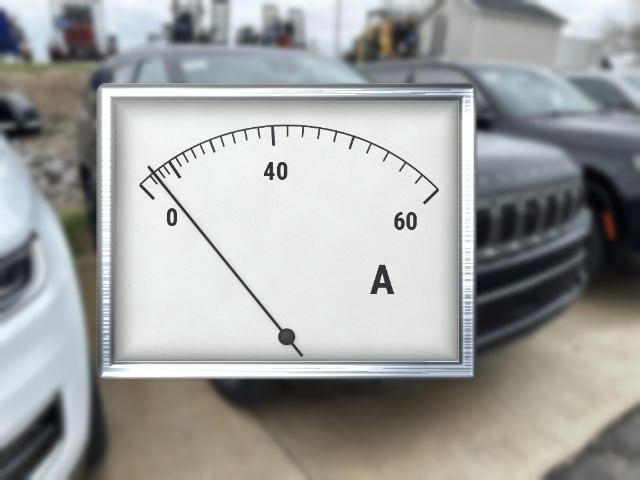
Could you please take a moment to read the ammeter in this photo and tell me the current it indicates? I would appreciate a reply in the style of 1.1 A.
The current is 14 A
